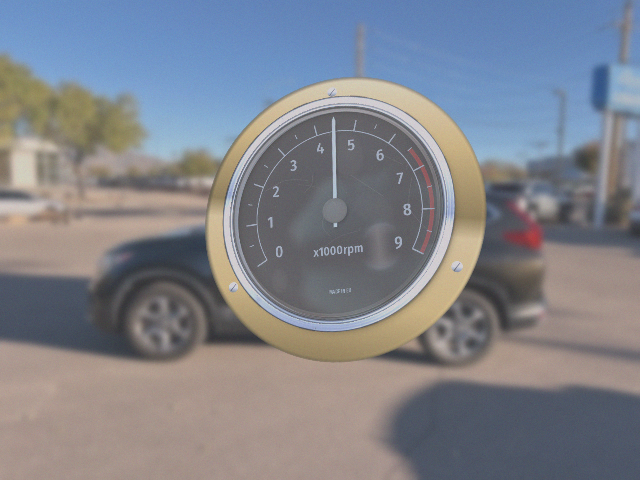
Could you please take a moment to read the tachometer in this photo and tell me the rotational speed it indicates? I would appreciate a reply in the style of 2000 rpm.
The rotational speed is 4500 rpm
